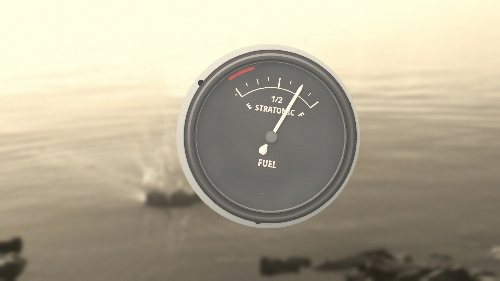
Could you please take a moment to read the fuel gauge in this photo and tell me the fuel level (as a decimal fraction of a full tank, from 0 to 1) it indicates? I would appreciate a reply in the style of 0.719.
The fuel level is 0.75
